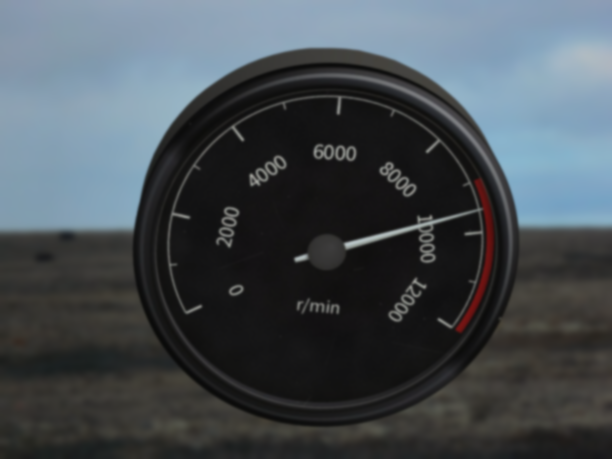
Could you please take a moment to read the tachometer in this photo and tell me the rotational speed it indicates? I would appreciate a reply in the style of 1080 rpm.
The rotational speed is 9500 rpm
